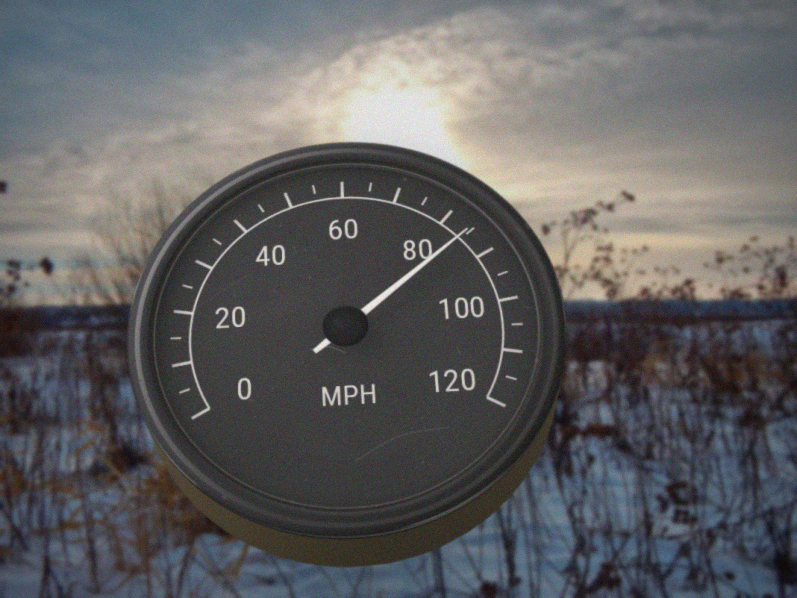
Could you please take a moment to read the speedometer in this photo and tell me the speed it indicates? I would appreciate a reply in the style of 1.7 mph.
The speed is 85 mph
